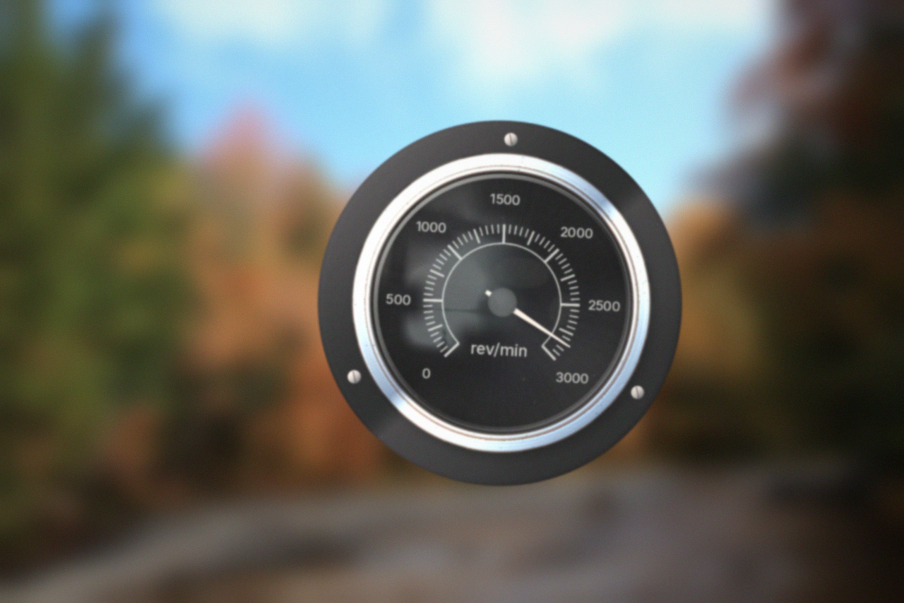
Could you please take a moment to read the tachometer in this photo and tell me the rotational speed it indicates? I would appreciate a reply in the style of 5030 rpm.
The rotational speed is 2850 rpm
